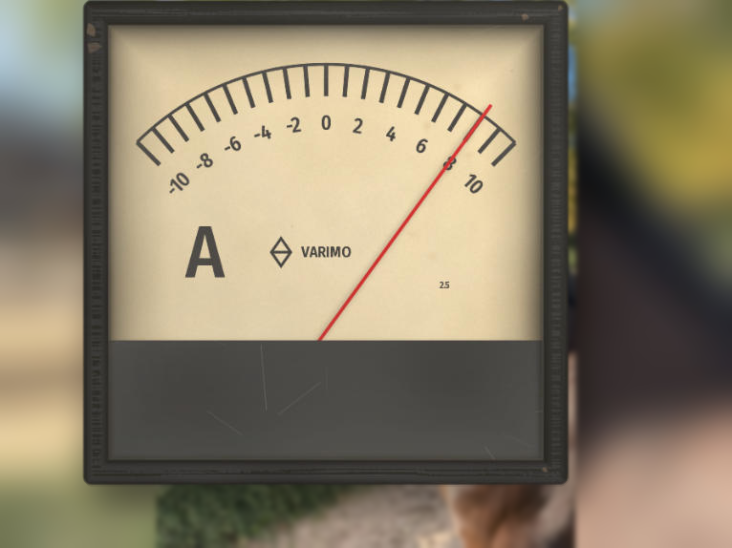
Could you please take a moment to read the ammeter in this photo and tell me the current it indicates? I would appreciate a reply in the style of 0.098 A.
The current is 8 A
